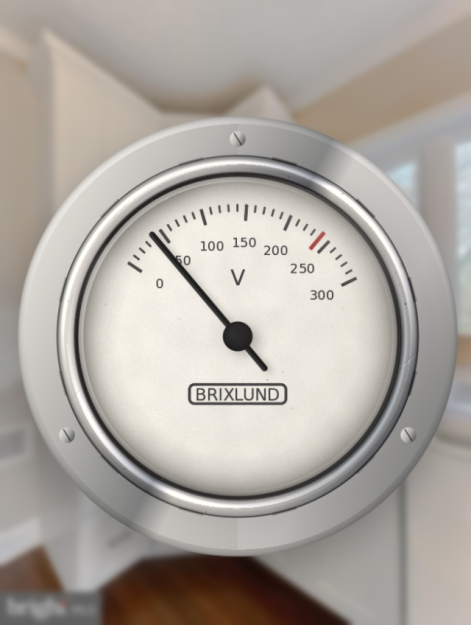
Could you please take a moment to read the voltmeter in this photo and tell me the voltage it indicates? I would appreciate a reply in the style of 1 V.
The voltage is 40 V
